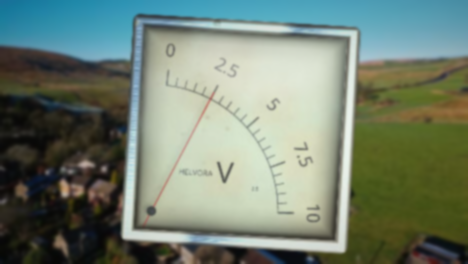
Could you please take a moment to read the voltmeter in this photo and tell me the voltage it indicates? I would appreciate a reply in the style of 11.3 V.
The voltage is 2.5 V
